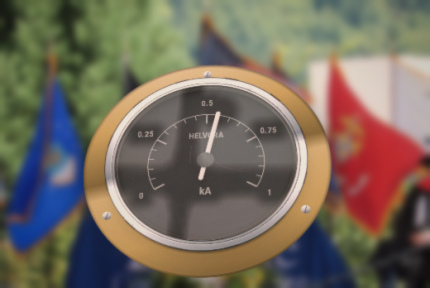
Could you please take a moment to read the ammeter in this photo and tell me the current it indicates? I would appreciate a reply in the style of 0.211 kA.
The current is 0.55 kA
